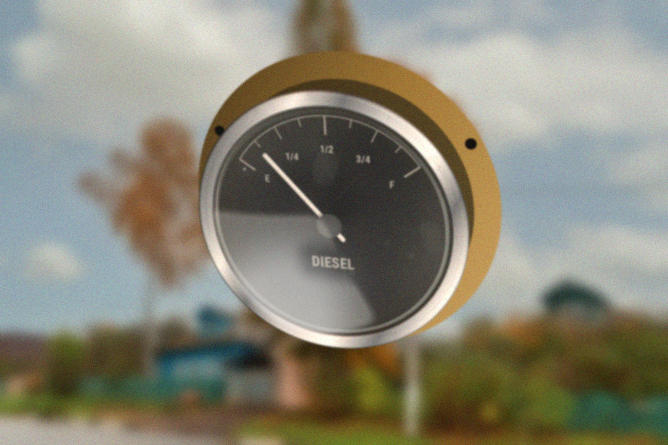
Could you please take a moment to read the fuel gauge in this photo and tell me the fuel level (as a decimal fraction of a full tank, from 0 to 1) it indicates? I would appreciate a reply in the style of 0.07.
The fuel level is 0.125
